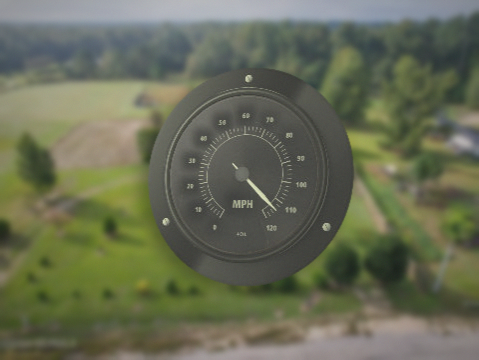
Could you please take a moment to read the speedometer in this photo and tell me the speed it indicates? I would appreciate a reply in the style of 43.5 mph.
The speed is 114 mph
